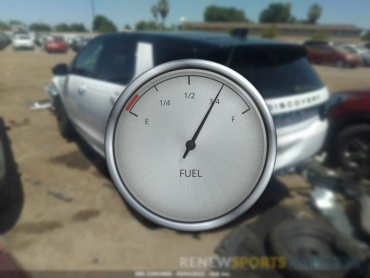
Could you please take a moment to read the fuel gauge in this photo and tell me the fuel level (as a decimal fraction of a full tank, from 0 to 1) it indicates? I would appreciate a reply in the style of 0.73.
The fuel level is 0.75
